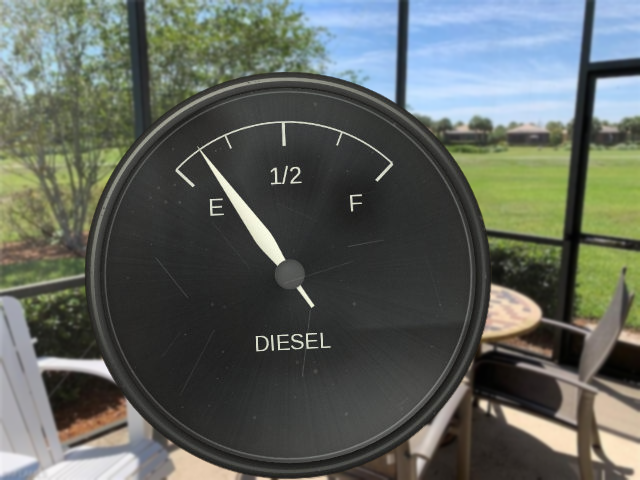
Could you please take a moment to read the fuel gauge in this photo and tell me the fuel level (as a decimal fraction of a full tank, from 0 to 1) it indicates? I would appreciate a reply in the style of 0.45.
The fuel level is 0.125
